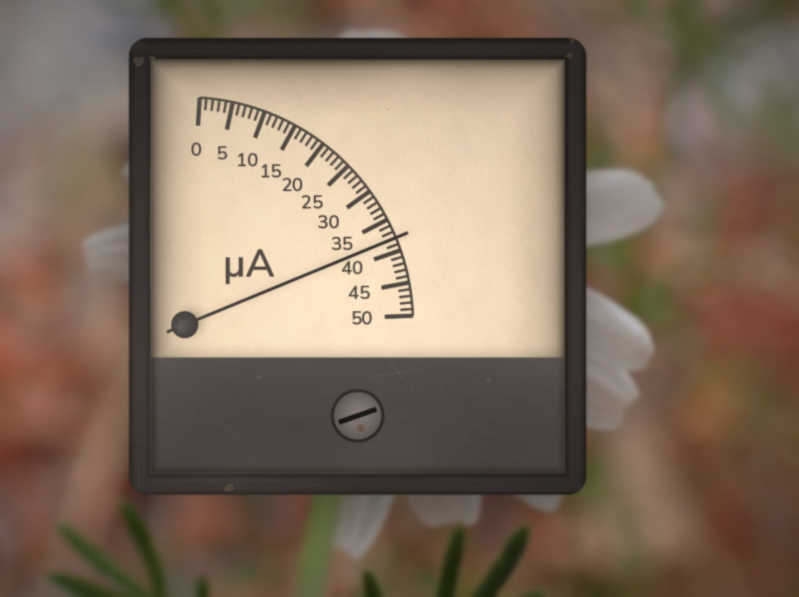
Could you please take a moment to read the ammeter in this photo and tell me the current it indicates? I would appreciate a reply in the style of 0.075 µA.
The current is 38 µA
